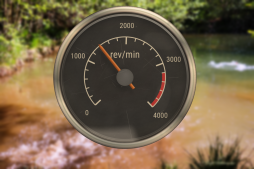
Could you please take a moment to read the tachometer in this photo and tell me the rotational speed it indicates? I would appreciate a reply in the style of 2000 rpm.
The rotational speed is 1400 rpm
